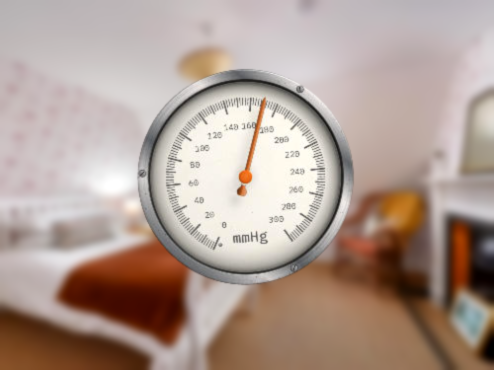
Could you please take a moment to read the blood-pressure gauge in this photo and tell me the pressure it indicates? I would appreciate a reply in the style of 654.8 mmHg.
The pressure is 170 mmHg
